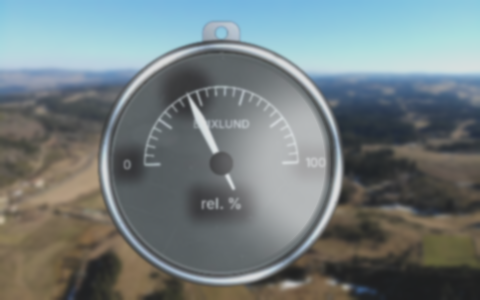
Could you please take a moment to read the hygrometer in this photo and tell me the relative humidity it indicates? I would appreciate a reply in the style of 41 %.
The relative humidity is 36 %
